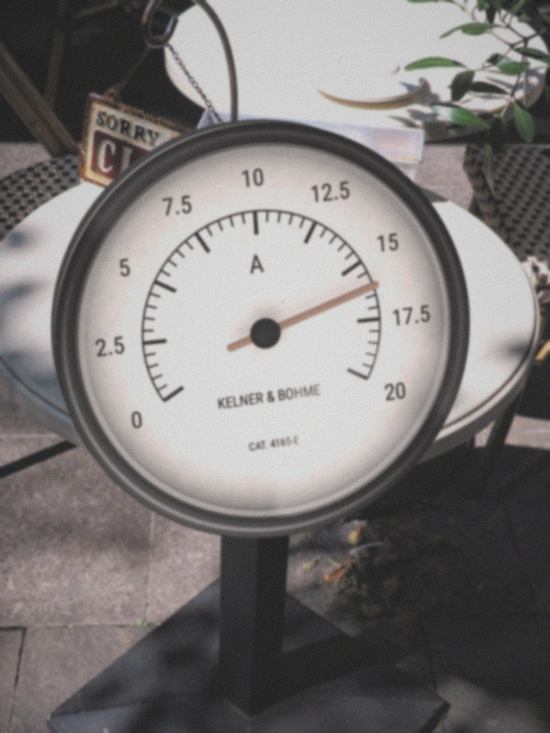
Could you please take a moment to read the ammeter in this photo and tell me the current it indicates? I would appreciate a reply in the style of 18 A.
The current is 16 A
